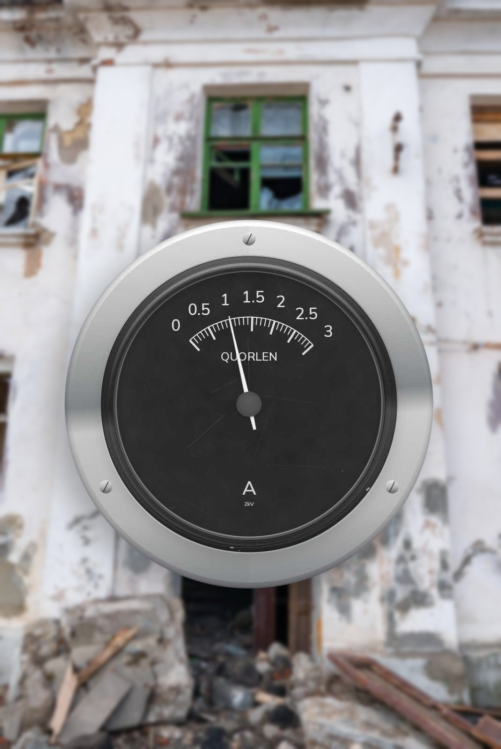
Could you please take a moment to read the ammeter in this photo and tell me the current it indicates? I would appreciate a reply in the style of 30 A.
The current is 1 A
